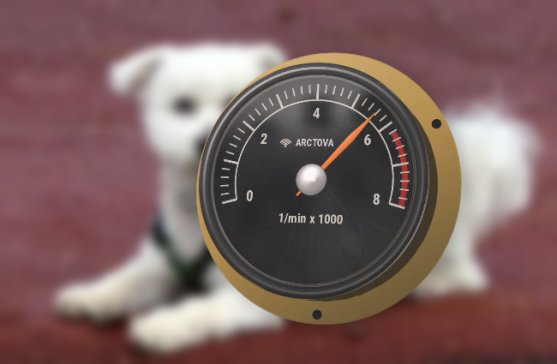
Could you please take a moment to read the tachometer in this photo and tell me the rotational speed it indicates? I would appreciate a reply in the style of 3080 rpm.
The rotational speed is 5600 rpm
